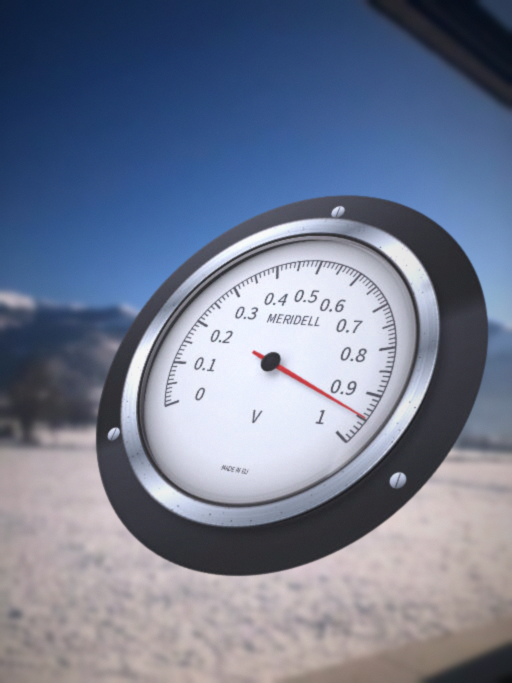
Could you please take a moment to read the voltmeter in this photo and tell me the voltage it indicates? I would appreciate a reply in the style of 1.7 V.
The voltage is 0.95 V
